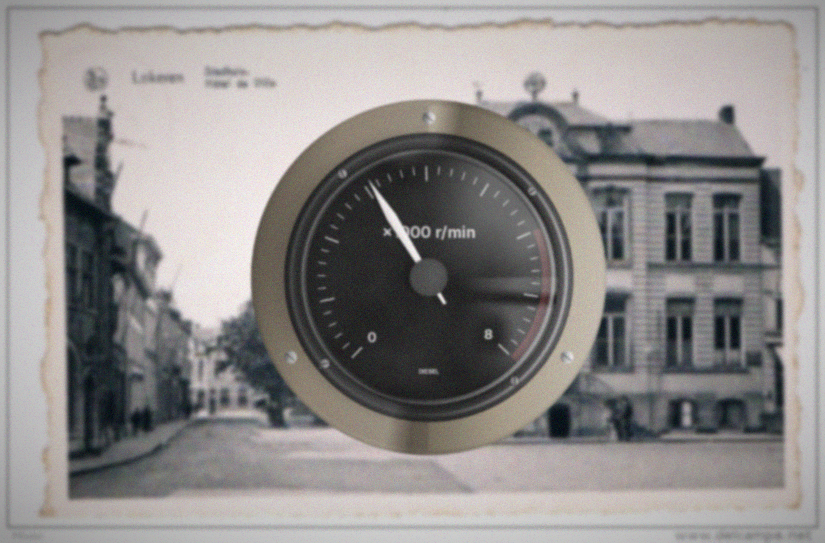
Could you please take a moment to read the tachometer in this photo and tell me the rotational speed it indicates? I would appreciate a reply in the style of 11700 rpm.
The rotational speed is 3100 rpm
